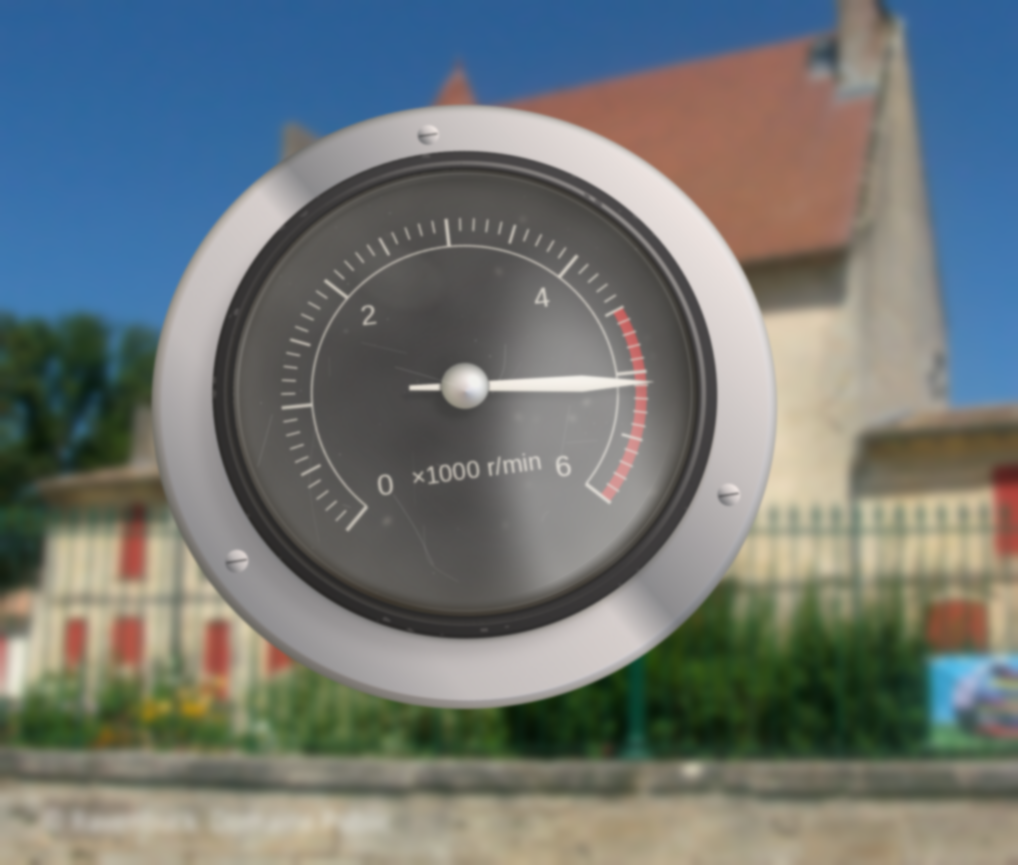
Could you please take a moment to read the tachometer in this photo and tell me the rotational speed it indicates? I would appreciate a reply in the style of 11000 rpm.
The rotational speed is 5100 rpm
